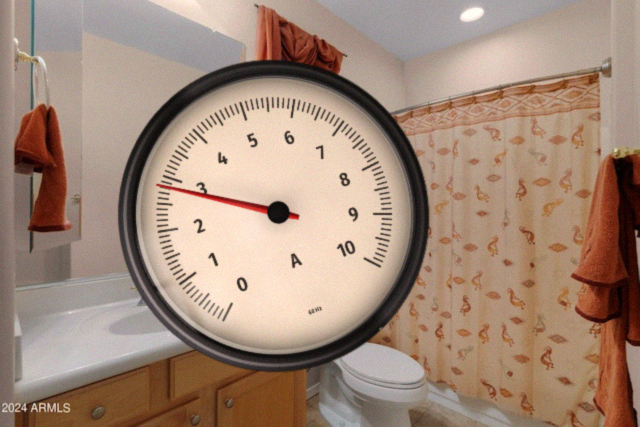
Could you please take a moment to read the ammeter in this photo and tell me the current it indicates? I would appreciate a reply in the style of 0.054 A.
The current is 2.8 A
